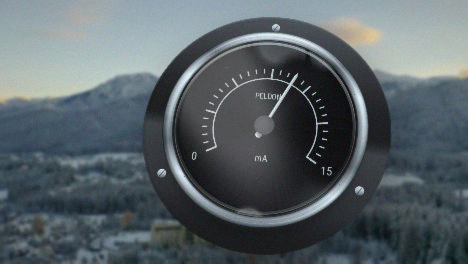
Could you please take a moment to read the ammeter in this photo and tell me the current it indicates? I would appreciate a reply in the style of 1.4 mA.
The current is 9 mA
